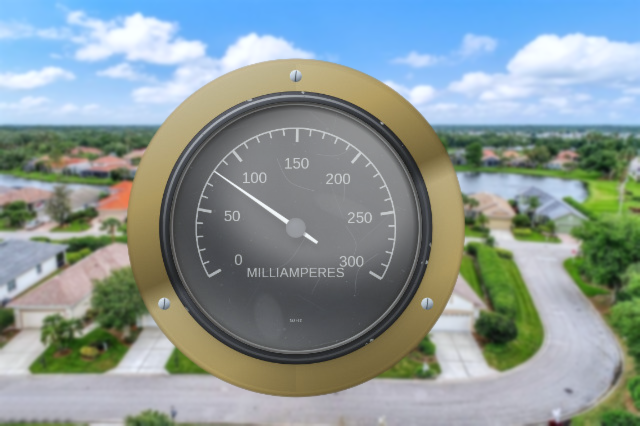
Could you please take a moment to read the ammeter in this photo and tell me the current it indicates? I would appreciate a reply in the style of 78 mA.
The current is 80 mA
